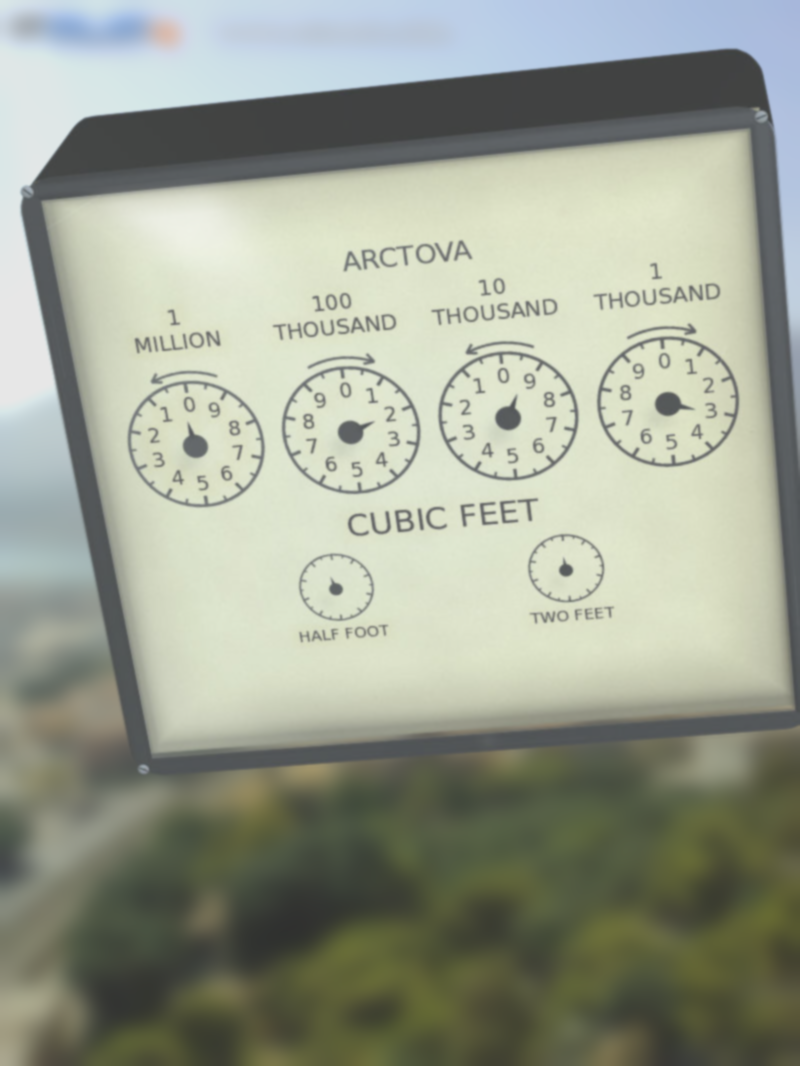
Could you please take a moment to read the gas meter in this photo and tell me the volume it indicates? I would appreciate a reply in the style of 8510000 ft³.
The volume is 19300 ft³
